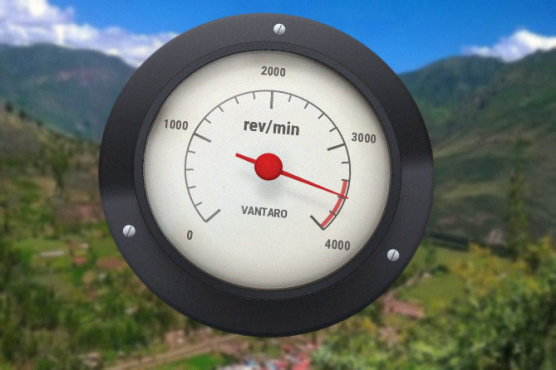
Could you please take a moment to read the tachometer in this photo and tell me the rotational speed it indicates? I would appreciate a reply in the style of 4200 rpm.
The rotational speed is 3600 rpm
